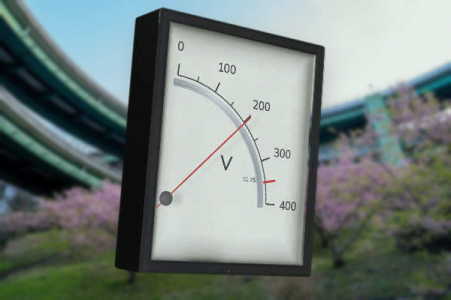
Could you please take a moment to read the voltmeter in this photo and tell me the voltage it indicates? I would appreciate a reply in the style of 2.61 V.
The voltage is 200 V
